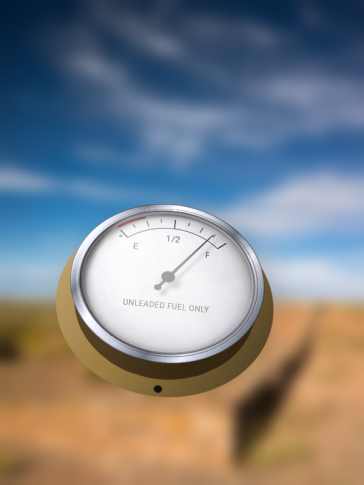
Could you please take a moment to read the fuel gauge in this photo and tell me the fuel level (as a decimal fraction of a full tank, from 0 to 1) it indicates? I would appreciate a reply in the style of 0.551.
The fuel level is 0.875
